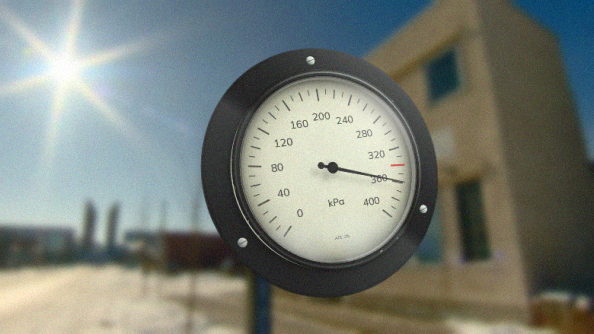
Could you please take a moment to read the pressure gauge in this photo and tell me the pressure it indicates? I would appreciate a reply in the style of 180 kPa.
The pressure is 360 kPa
